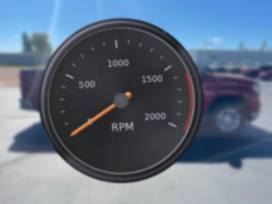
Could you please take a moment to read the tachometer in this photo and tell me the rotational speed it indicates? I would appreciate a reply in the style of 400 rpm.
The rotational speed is 0 rpm
